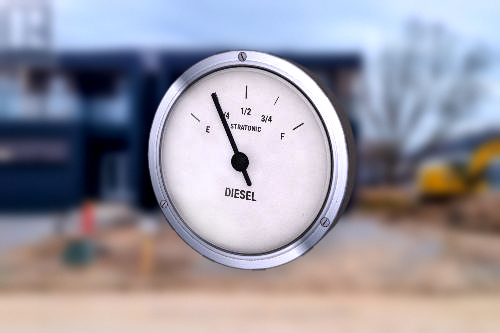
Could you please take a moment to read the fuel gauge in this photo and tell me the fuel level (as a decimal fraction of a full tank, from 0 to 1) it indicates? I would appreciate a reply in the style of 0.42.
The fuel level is 0.25
